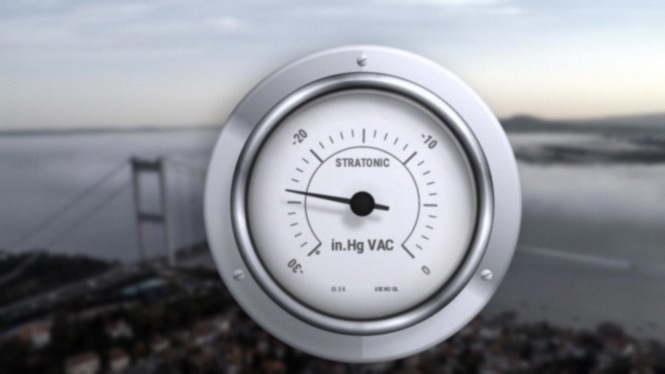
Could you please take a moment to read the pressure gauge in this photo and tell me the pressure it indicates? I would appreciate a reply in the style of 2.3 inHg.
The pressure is -24 inHg
